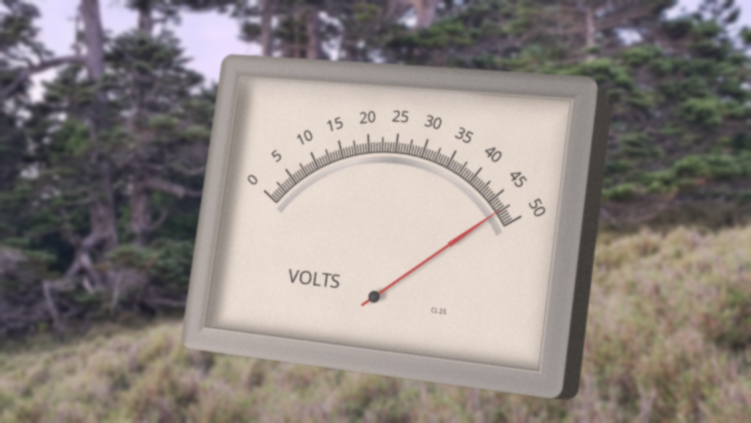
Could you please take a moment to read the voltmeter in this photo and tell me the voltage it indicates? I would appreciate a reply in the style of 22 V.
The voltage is 47.5 V
